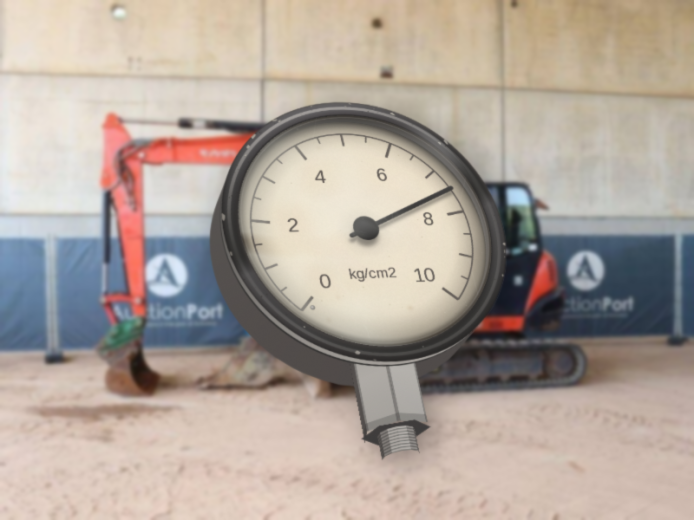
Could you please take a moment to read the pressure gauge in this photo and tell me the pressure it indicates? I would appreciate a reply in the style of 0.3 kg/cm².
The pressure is 7.5 kg/cm²
